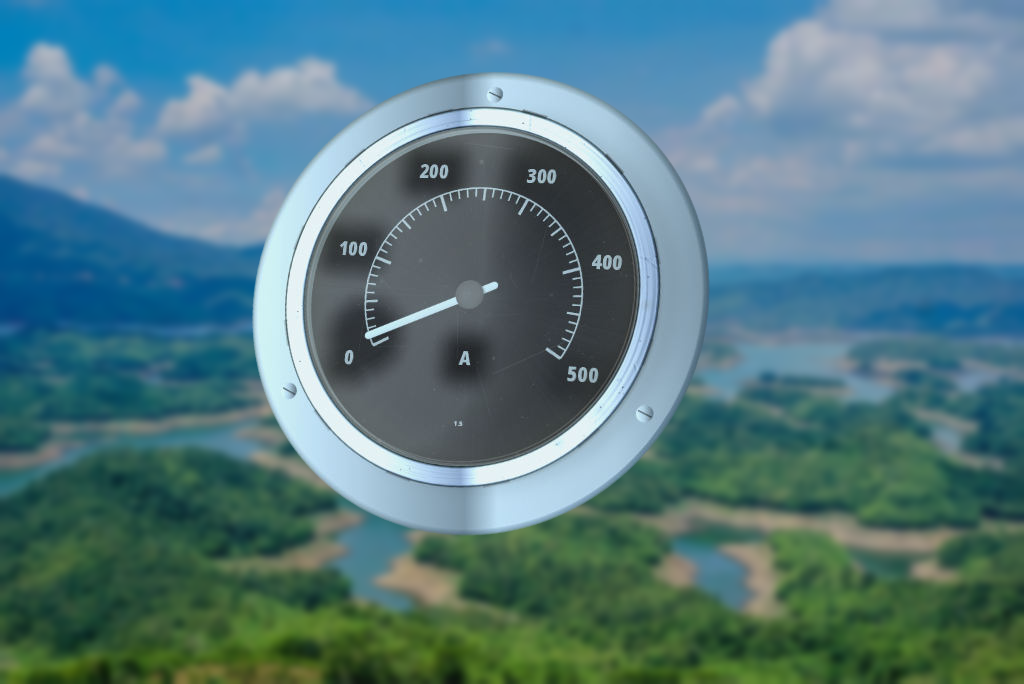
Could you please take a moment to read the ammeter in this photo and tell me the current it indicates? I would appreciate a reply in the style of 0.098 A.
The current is 10 A
